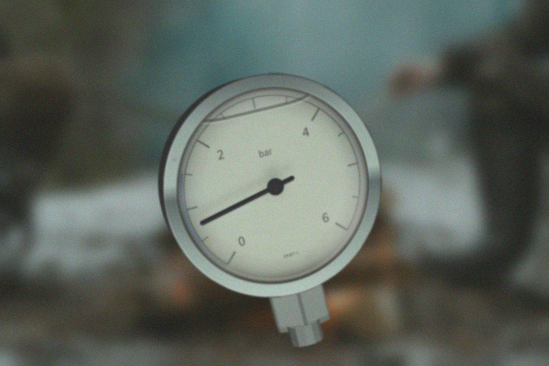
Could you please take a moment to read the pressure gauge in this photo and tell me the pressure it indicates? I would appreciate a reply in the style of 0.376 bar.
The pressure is 0.75 bar
